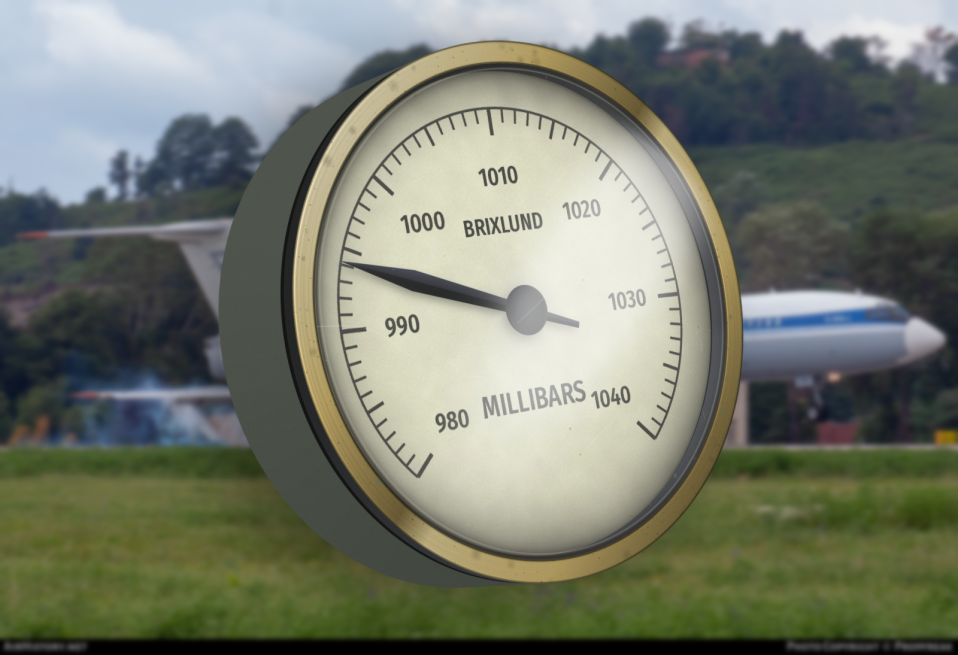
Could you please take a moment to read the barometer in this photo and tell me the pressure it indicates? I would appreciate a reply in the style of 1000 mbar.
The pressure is 994 mbar
